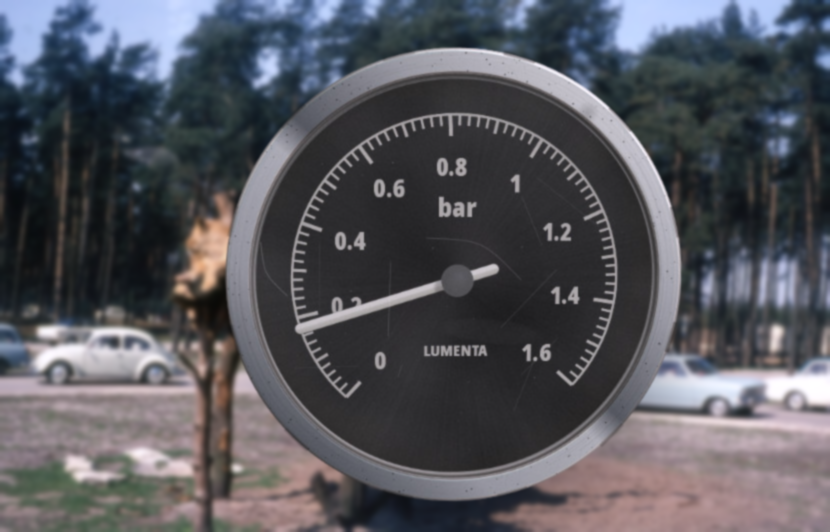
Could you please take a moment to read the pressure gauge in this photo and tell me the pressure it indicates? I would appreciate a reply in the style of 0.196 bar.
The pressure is 0.18 bar
